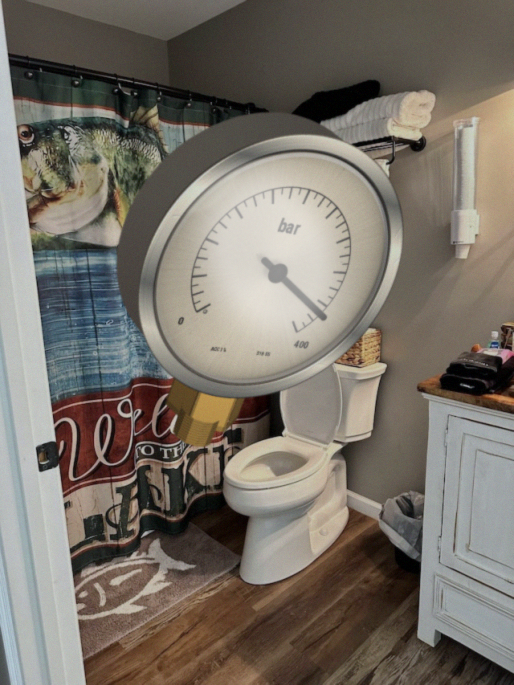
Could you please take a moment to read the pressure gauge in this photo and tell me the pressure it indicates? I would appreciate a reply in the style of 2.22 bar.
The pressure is 370 bar
